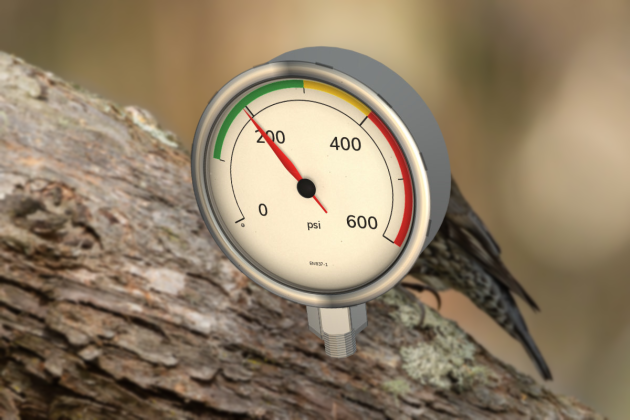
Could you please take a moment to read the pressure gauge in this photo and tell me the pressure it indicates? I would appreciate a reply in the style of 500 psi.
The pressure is 200 psi
